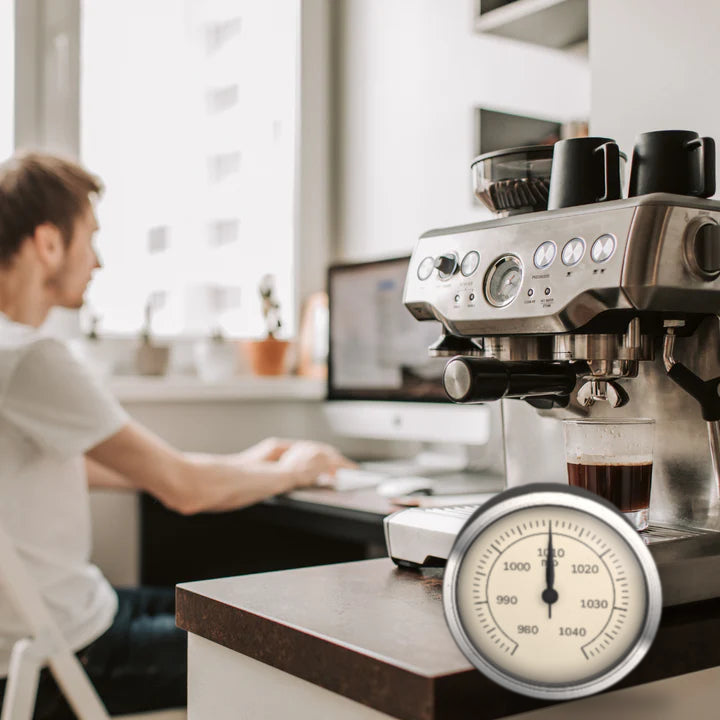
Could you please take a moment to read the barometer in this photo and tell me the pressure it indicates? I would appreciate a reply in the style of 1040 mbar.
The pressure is 1010 mbar
